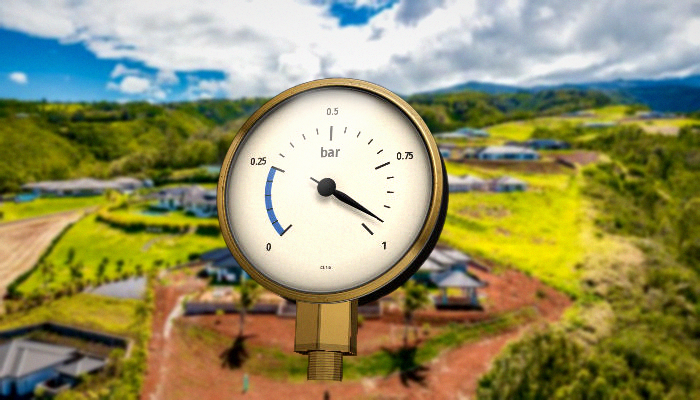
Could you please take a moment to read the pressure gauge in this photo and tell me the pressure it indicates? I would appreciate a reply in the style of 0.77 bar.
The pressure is 0.95 bar
